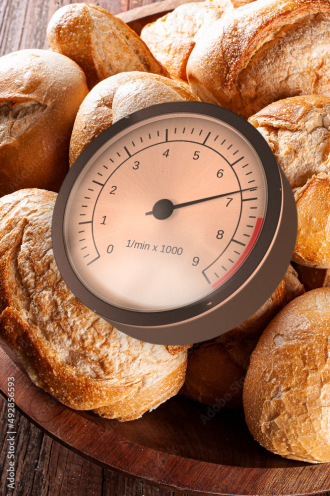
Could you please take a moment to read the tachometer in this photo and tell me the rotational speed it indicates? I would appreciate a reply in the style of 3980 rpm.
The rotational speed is 6800 rpm
